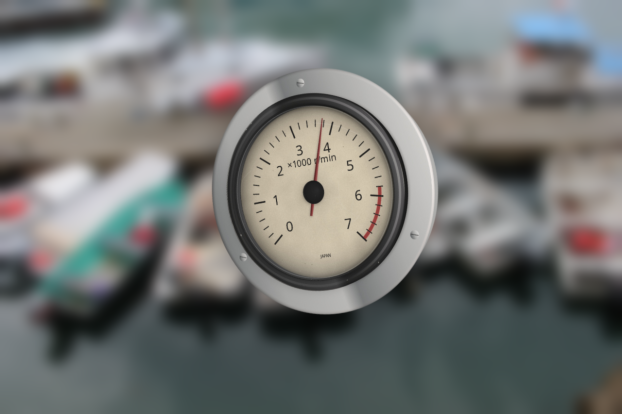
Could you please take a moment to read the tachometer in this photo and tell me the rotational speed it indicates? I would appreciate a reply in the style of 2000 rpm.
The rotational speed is 3800 rpm
